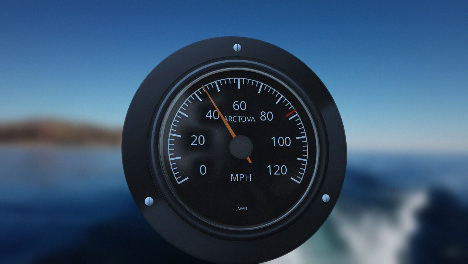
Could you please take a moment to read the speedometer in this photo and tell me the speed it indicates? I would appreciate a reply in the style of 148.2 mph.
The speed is 44 mph
